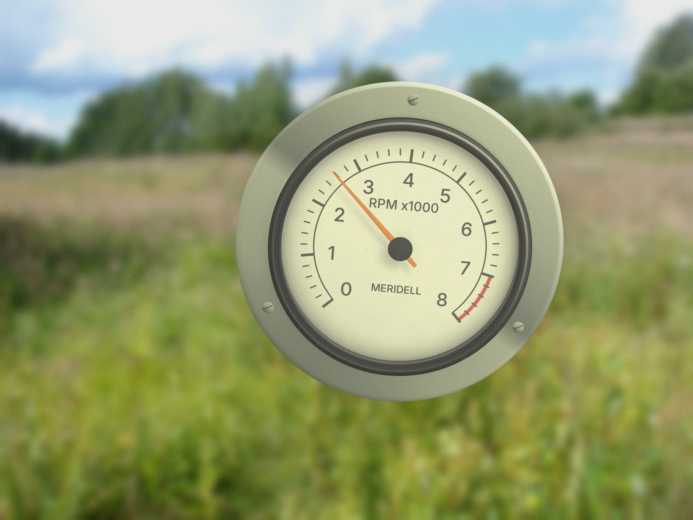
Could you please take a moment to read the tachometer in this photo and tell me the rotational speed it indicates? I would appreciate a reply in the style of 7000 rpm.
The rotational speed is 2600 rpm
